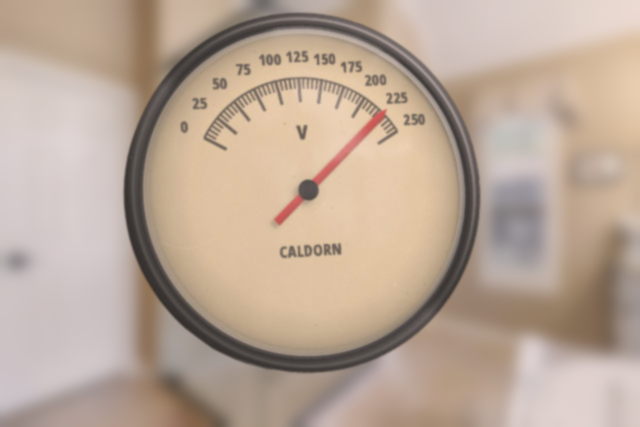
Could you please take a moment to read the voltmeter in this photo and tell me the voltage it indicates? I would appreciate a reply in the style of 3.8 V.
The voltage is 225 V
